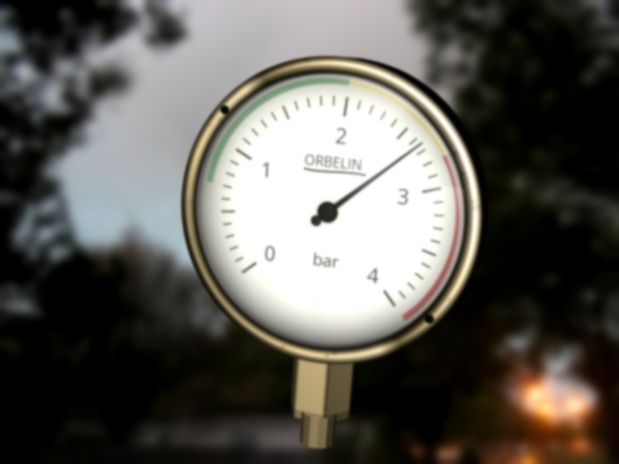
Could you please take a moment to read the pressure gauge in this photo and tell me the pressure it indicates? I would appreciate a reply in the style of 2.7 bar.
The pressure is 2.65 bar
